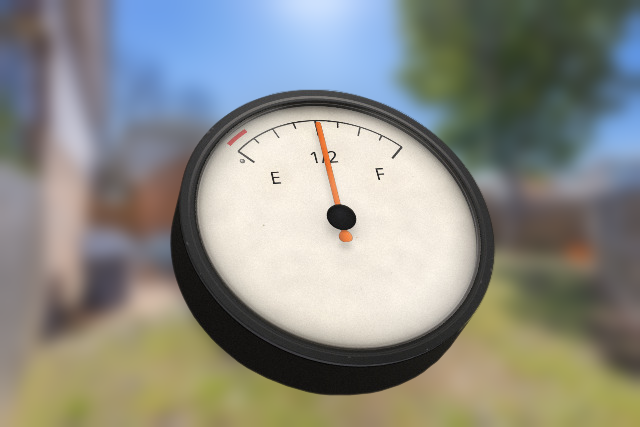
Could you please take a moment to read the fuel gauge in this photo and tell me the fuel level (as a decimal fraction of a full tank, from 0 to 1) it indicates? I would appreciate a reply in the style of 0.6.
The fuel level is 0.5
